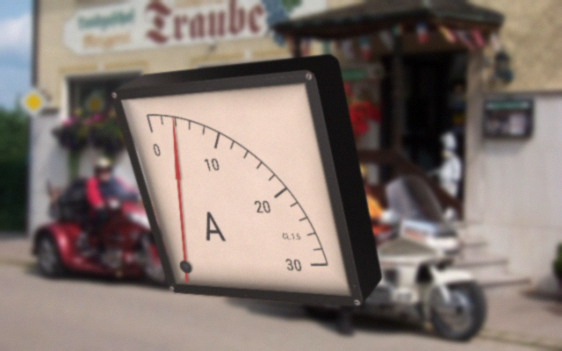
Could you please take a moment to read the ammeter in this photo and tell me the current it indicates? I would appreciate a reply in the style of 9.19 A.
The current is 4 A
